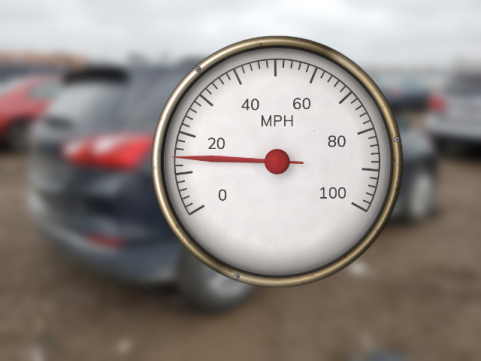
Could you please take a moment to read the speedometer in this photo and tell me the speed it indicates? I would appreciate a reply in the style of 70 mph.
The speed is 14 mph
